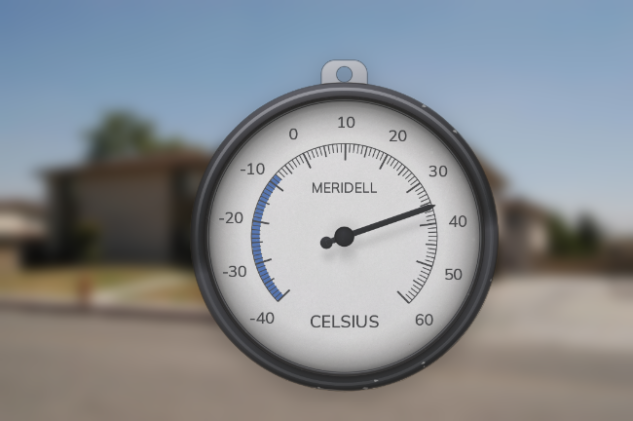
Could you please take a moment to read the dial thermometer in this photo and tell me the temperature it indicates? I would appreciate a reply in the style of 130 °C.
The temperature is 36 °C
